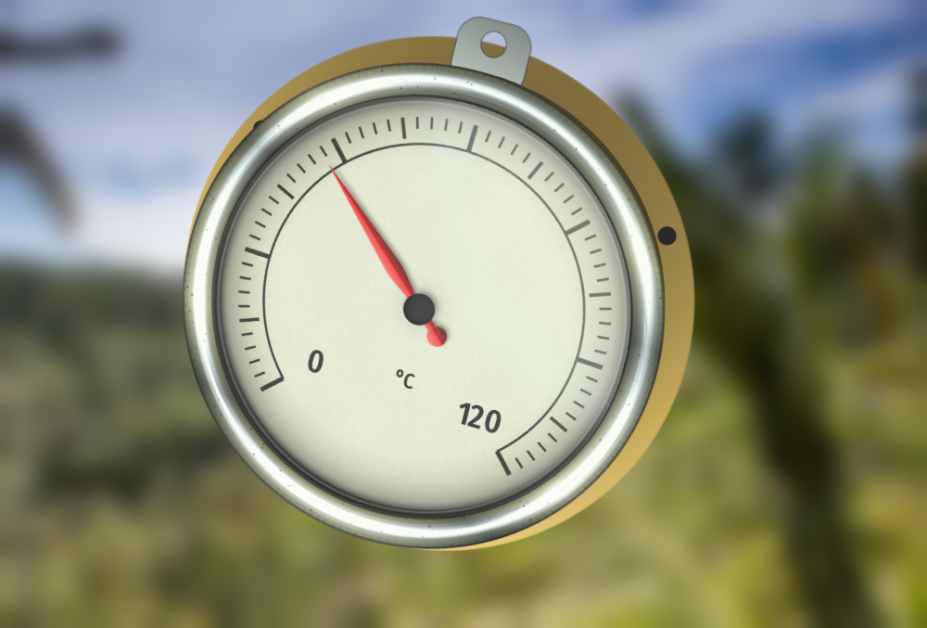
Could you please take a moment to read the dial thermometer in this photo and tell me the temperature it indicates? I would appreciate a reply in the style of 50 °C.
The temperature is 38 °C
